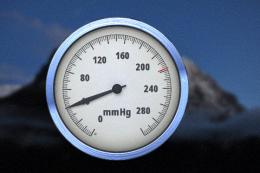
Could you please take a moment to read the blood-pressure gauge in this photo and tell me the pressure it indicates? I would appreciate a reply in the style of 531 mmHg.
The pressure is 40 mmHg
